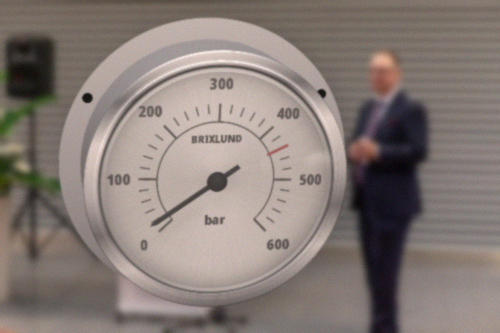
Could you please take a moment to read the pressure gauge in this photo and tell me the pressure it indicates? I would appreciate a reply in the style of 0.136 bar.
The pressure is 20 bar
